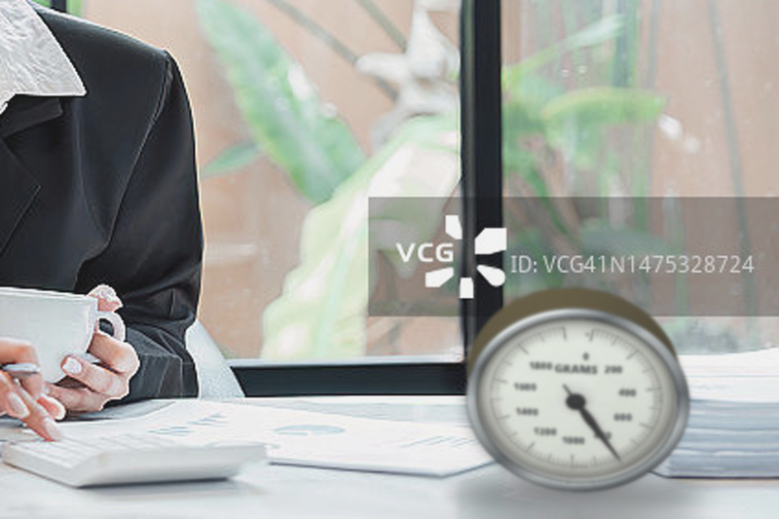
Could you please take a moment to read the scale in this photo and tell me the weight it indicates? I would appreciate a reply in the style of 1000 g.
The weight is 800 g
